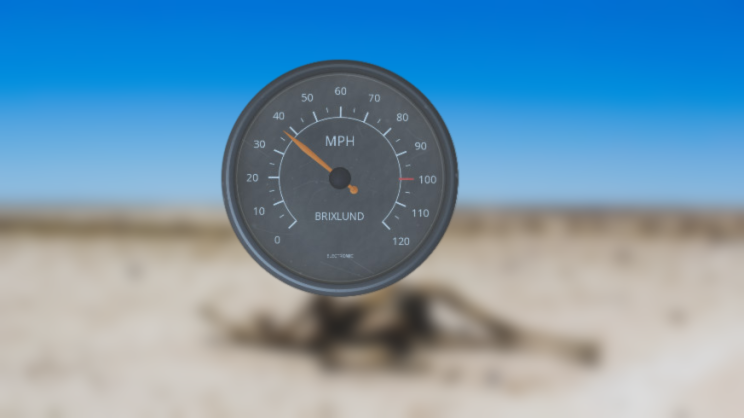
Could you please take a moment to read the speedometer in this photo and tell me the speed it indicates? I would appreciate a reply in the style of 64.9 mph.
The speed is 37.5 mph
